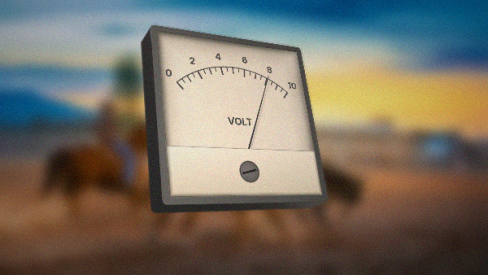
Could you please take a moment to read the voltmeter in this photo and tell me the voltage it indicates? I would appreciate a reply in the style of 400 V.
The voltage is 8 V
